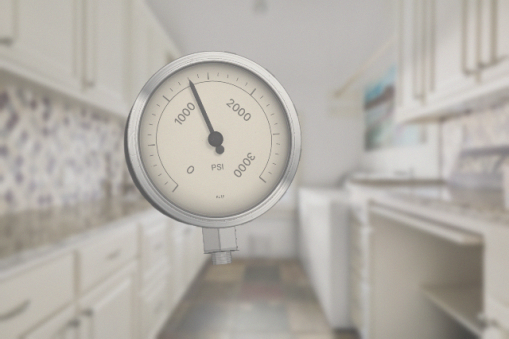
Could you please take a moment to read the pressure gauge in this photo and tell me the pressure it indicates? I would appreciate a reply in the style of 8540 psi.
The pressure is 1300 psi
